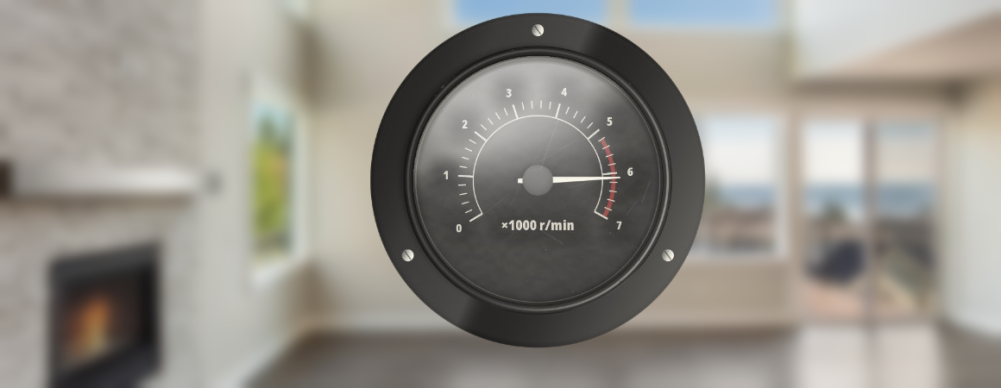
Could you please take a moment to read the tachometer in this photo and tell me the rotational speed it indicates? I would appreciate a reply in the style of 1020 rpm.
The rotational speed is 6100 rpm
